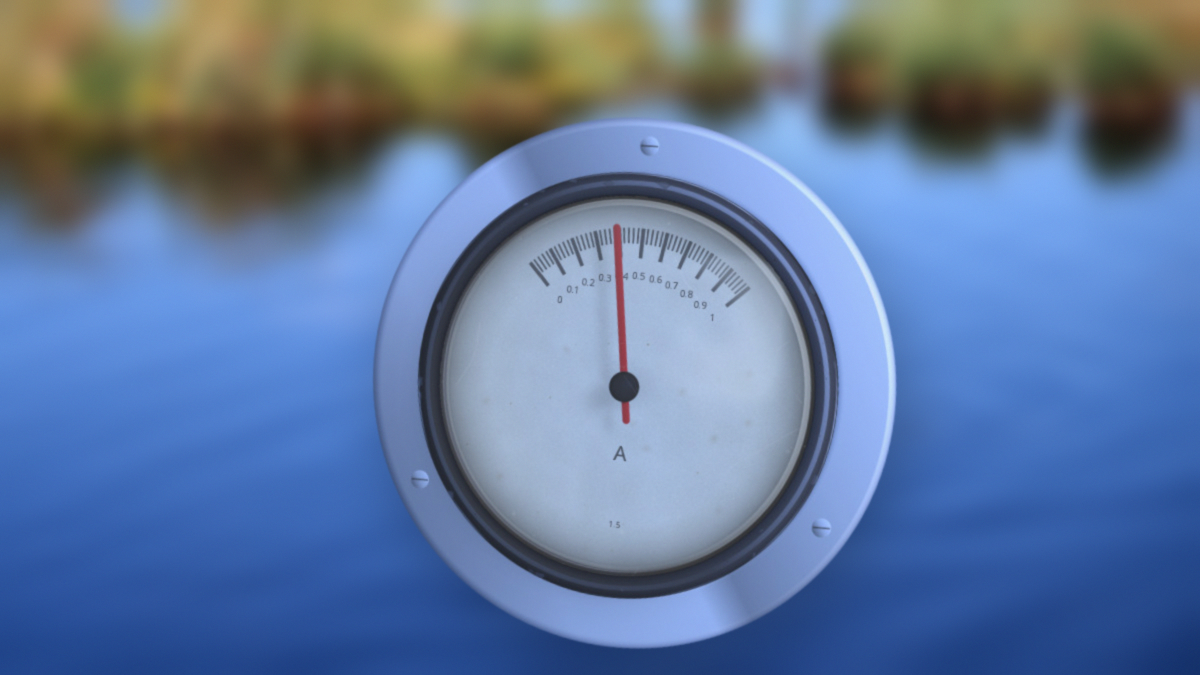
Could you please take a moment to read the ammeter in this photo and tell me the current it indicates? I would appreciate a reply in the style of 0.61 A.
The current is 0.4 A
